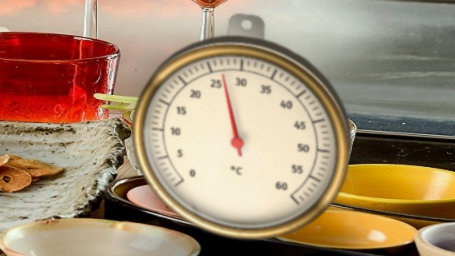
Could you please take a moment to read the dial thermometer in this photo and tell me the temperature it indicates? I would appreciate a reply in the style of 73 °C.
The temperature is 27 °C
